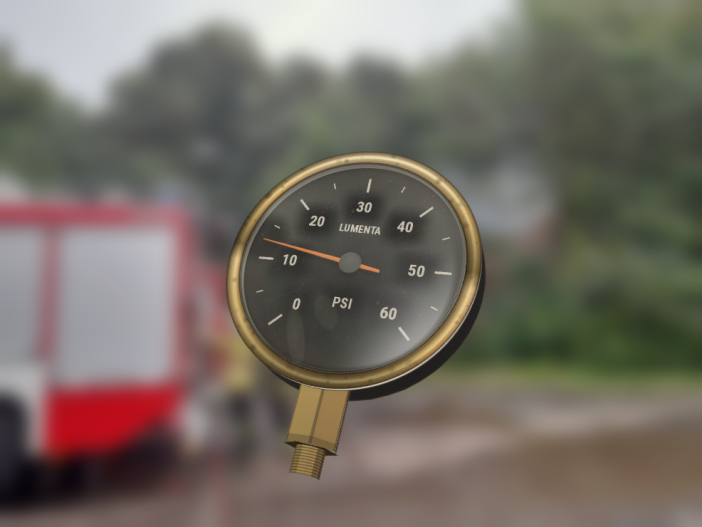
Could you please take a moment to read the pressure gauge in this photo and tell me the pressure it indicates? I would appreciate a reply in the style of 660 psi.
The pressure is 12.5 psi
